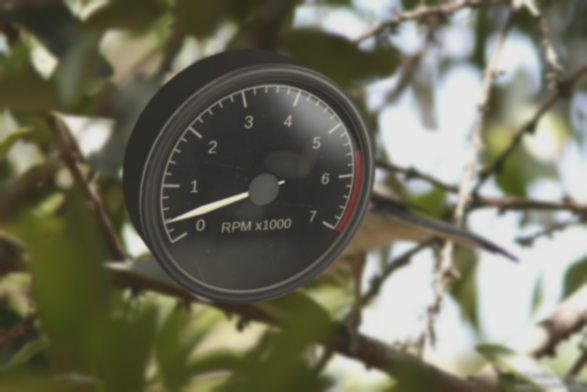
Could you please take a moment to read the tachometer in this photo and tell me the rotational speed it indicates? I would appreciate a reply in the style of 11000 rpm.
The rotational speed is 400 rpm
